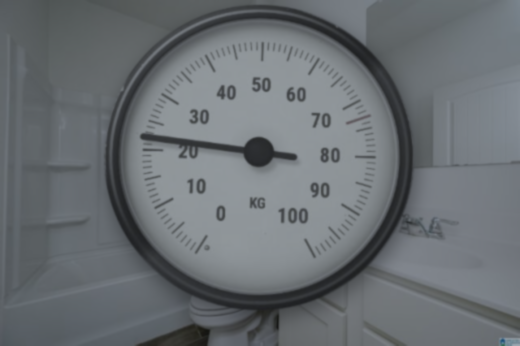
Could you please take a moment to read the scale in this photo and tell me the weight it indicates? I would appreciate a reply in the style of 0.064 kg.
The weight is 22 kg
